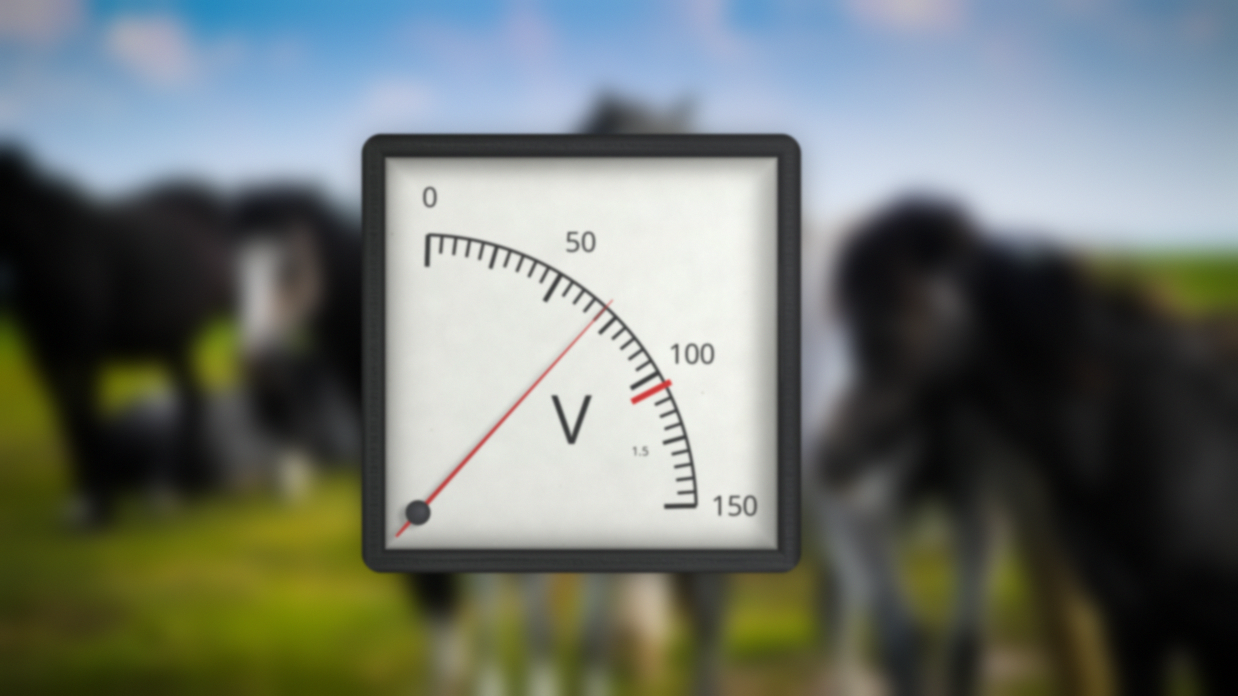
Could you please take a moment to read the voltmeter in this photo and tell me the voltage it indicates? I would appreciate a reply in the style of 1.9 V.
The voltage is 70 V
